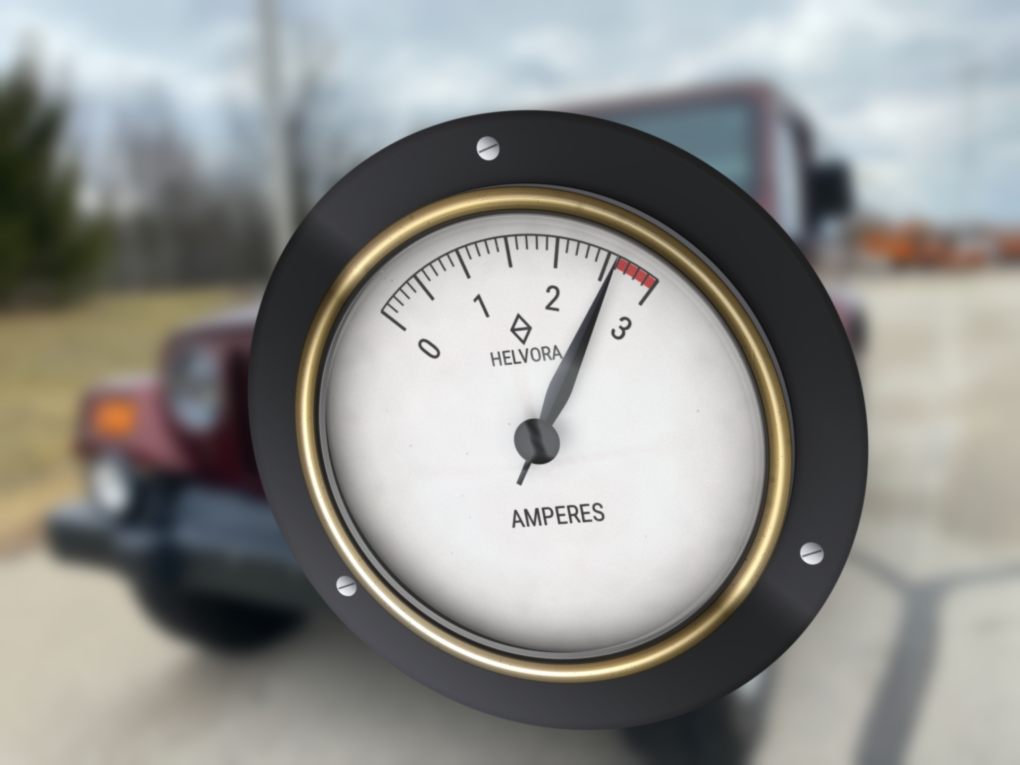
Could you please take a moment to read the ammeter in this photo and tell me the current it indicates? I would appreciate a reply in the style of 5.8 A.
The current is 2.6 A
